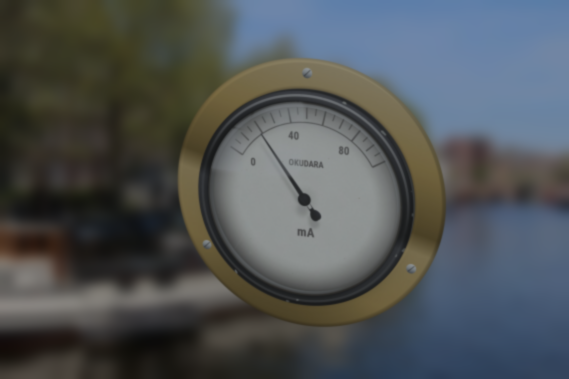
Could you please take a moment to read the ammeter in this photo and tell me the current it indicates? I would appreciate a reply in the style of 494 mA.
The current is 20 mA
